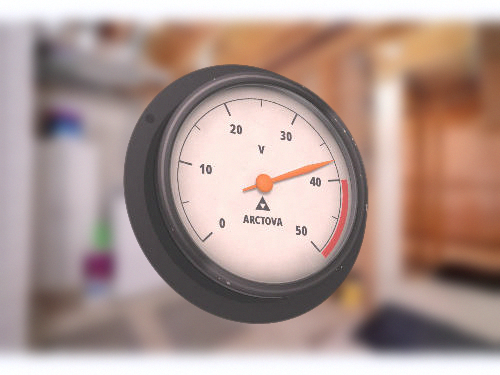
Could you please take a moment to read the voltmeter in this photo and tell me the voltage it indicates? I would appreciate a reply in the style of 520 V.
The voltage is 37.5 V
